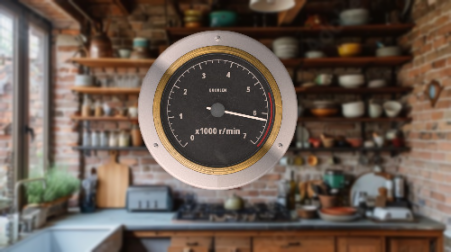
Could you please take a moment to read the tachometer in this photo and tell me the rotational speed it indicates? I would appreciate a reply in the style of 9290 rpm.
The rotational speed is 6200 rpm
